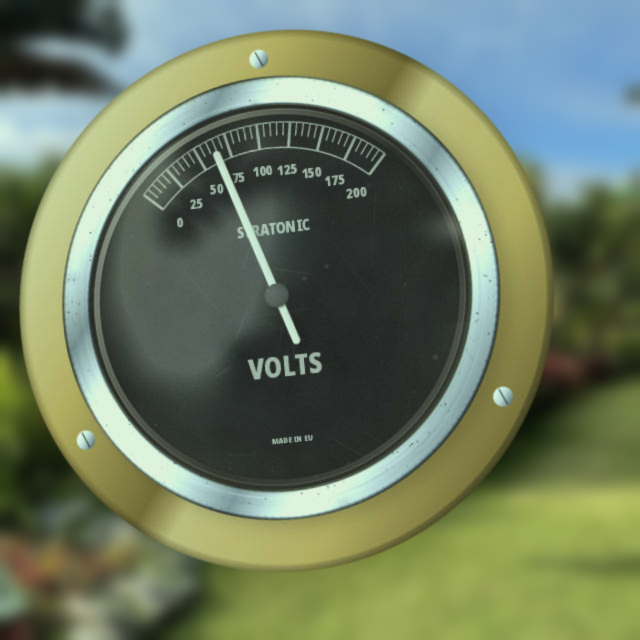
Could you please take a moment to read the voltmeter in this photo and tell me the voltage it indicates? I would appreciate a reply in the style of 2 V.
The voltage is 65 V
